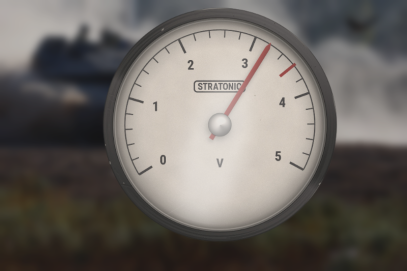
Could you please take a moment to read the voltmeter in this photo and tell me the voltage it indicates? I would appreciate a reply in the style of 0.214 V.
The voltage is 3.2 V
